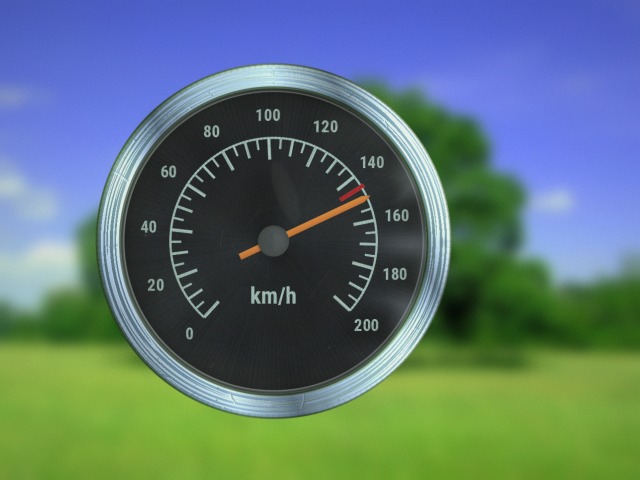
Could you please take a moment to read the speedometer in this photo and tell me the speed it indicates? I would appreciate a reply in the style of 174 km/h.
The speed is 150 km/h
